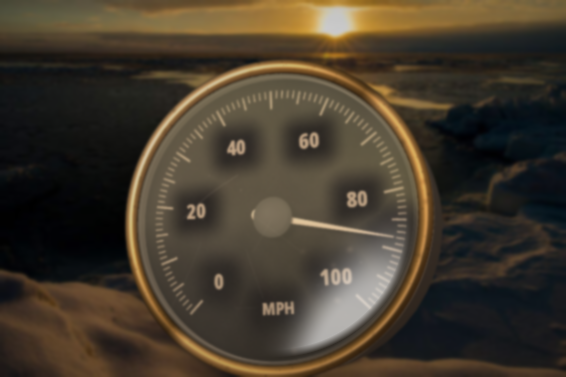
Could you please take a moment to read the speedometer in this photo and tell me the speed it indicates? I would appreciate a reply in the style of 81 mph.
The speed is 88 mph
